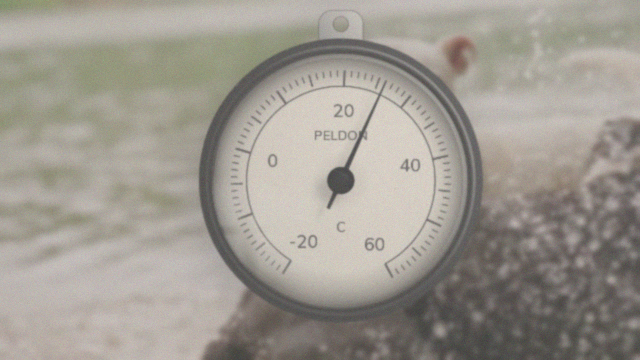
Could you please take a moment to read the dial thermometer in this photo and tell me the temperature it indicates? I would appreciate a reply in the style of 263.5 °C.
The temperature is 26 °C
